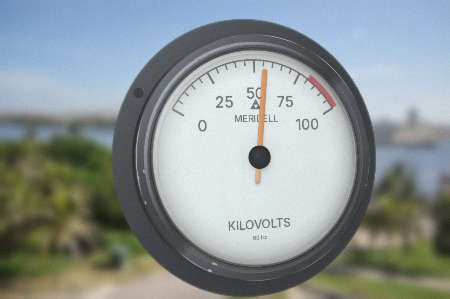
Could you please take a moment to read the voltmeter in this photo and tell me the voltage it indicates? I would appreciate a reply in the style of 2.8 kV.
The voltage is 55 kV
